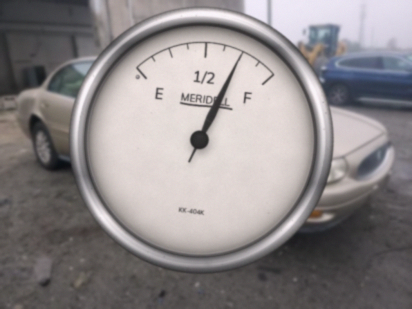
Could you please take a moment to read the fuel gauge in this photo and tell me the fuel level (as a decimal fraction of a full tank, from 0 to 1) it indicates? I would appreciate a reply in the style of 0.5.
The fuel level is 0.75
